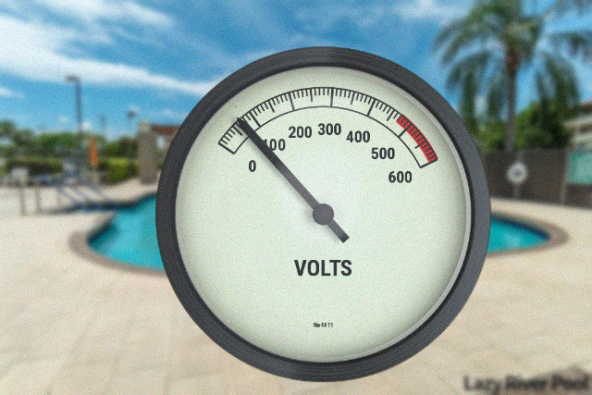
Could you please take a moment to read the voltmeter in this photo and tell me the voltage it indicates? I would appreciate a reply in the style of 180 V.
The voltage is 70 V
